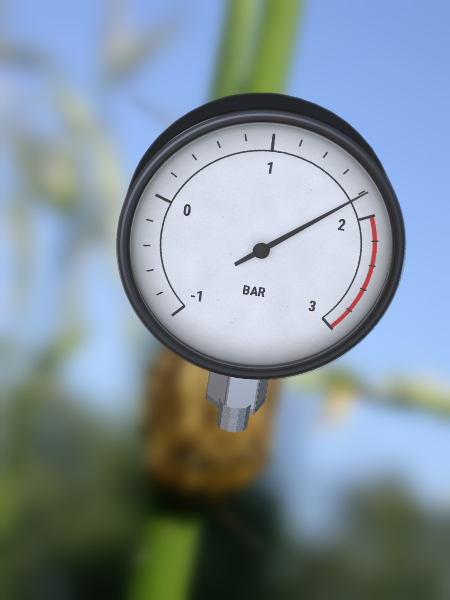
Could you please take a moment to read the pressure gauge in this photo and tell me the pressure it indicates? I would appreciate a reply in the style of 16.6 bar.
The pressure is 1.8 bar
